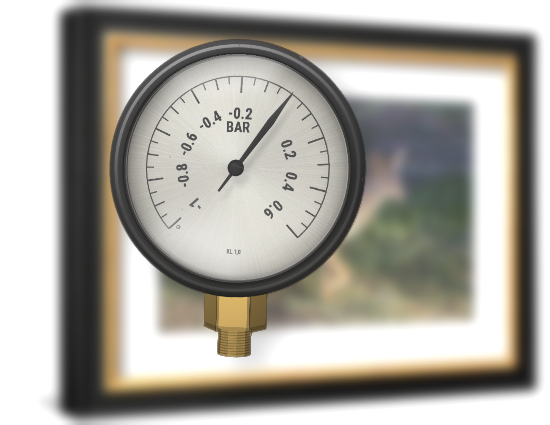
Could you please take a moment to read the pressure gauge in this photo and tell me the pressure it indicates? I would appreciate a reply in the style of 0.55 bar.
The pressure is 0 bar
